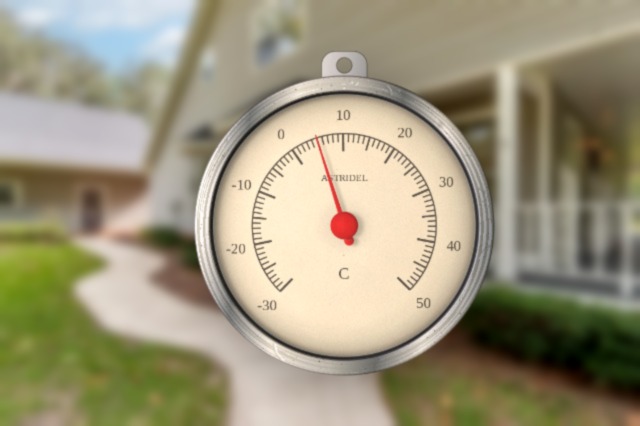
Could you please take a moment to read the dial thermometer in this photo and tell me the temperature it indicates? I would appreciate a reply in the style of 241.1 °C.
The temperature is 5 °C
